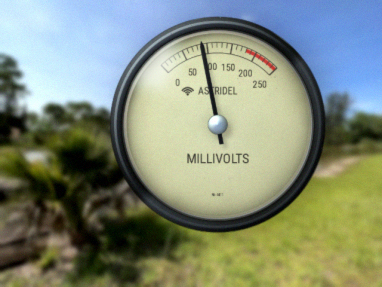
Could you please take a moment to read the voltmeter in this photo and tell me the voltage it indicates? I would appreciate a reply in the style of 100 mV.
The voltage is 90 mV
